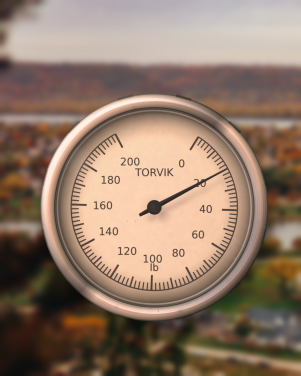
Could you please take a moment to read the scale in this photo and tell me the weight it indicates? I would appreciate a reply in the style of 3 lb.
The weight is 20 lb
